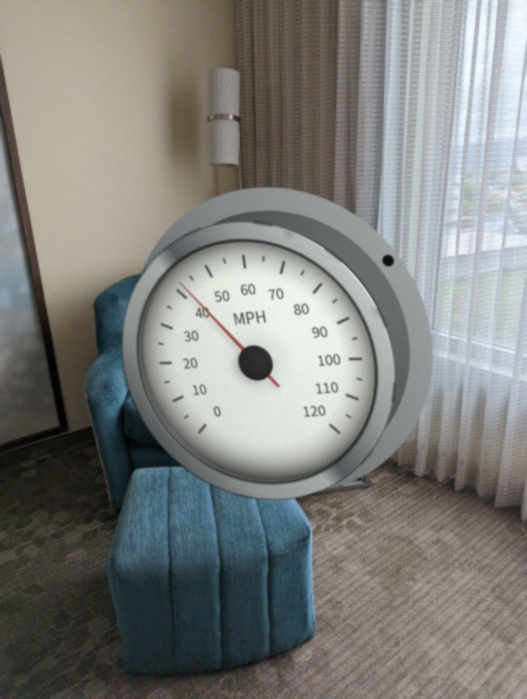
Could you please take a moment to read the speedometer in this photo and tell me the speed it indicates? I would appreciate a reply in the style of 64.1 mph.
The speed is 42.5 mph
